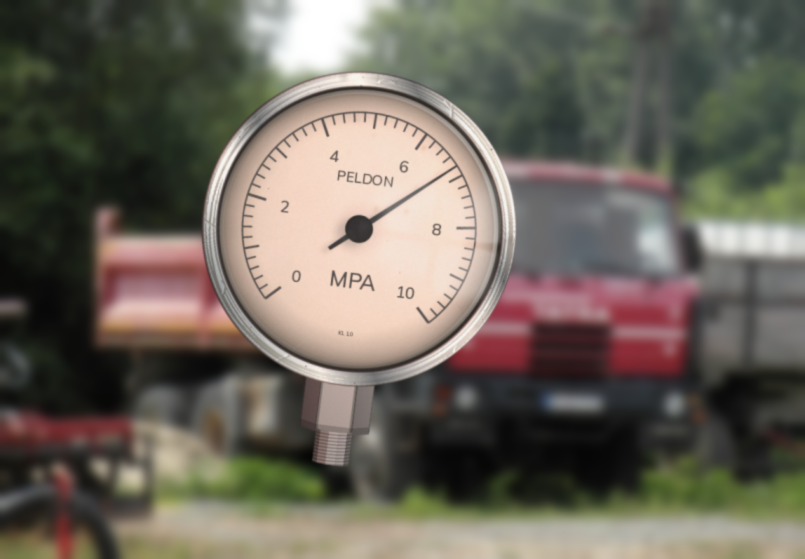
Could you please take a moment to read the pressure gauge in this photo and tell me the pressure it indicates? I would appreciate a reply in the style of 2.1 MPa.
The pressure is 6.8 MPa
